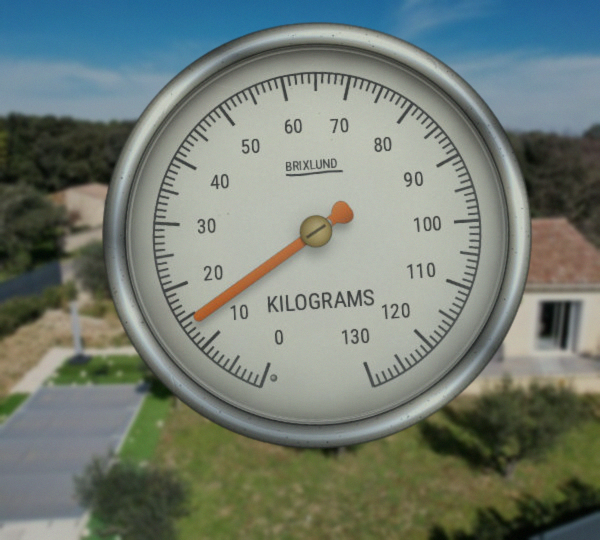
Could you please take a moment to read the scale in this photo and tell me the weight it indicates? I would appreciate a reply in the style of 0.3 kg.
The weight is 14 kg
